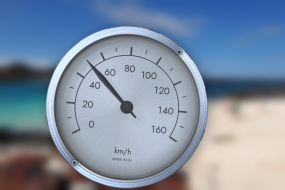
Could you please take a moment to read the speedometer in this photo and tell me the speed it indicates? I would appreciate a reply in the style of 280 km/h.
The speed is 50 km/h
